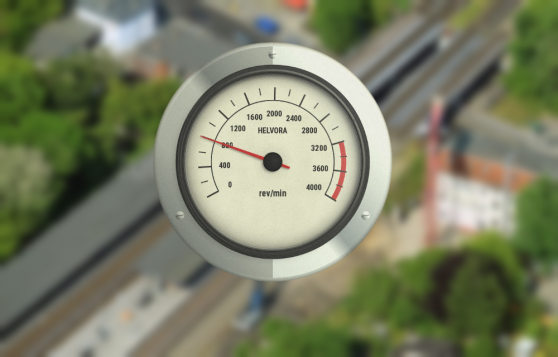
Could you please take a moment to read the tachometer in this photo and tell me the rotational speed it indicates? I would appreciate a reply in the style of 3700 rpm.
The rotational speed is 800 rpm
